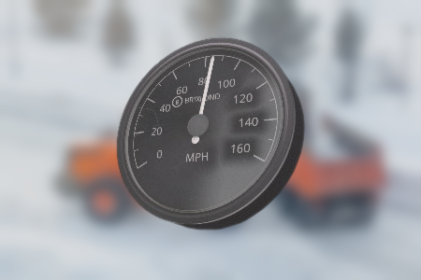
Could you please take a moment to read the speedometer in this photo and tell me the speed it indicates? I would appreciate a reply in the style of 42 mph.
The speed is 85 mph
